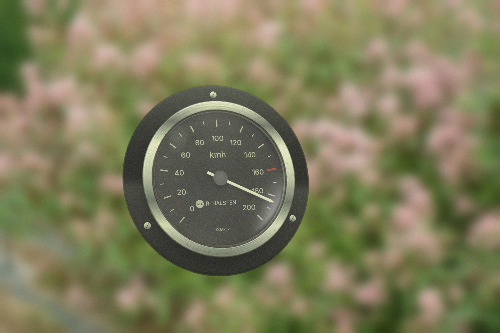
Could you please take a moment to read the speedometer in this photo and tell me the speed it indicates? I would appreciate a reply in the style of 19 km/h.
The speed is 185 km/h
